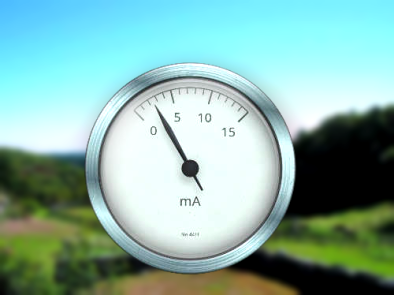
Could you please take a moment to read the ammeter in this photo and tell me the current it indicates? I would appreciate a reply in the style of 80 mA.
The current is 2.5 mA
